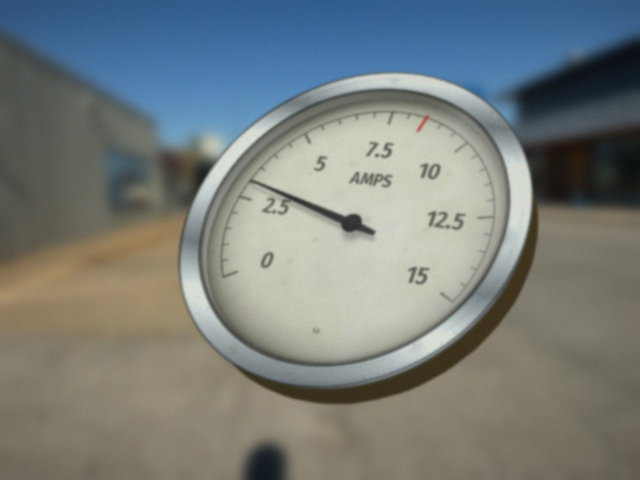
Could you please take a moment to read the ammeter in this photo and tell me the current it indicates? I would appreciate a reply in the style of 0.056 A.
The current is 3 A
